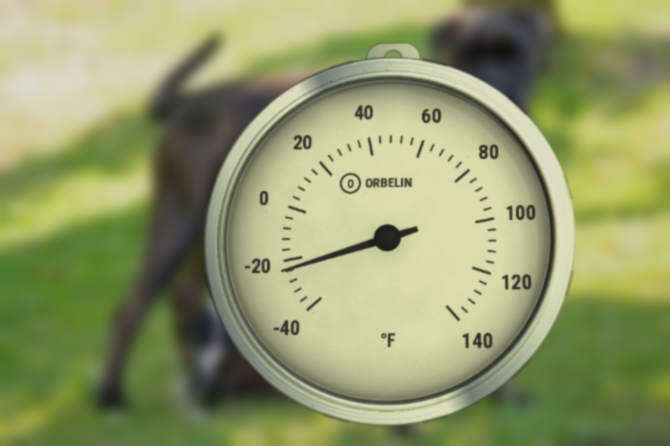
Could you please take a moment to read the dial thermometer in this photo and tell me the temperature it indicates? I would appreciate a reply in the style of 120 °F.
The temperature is -24 °F
